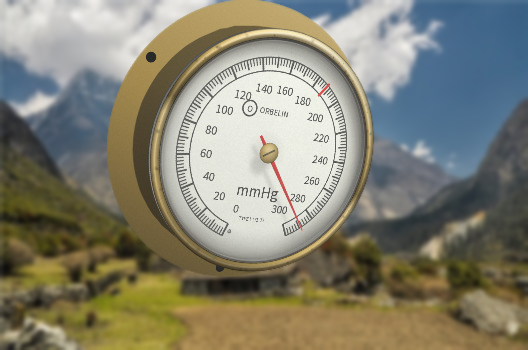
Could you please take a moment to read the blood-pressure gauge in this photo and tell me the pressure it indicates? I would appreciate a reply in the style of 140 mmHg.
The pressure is 290 mmHg
